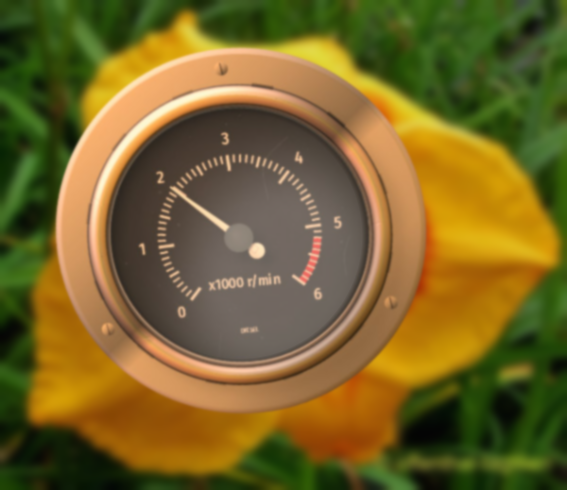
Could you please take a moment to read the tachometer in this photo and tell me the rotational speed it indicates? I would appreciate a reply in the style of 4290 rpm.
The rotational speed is 2000 rpm
